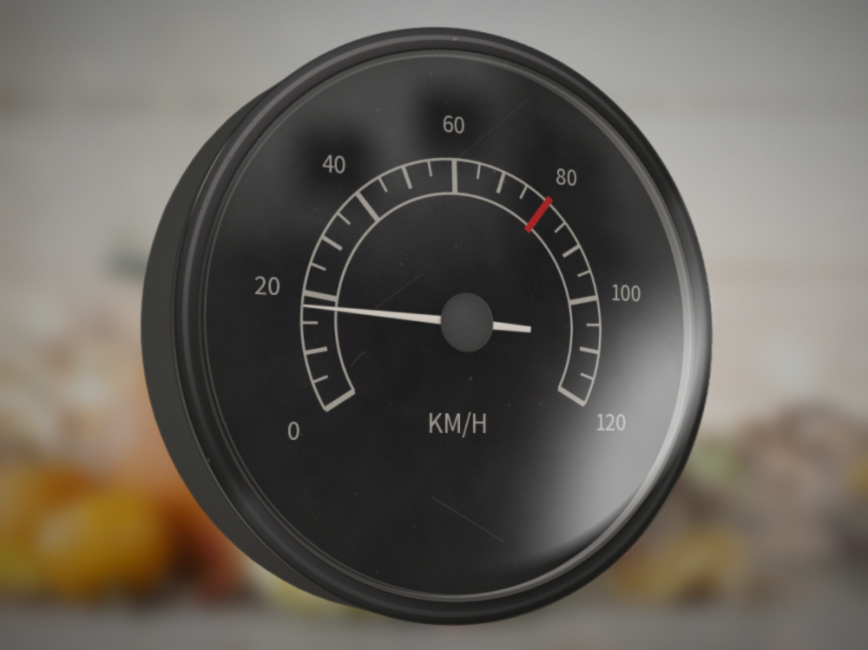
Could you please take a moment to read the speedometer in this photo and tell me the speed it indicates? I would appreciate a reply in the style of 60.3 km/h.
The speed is 17.5 km/h
